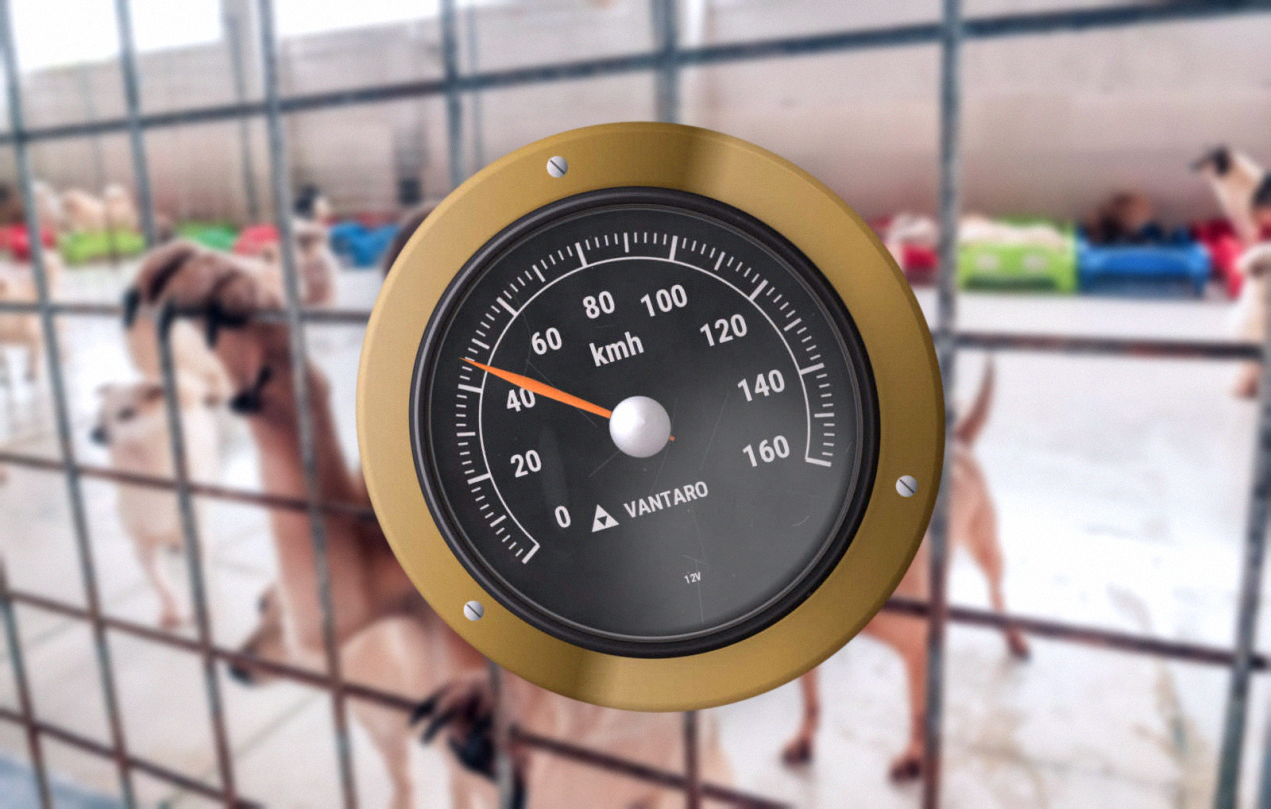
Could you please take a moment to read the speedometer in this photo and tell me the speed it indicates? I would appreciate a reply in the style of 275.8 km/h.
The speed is 46 km/h
